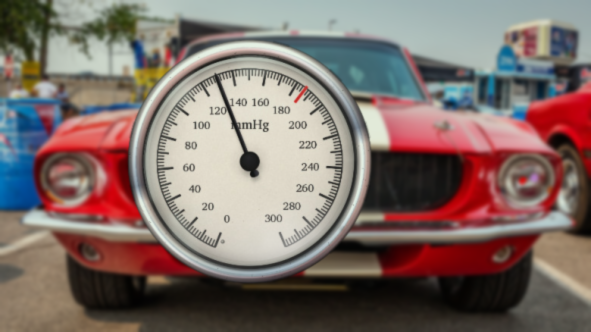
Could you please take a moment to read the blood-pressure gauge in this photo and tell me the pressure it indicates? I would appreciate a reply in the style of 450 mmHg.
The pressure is 130 mmHg
